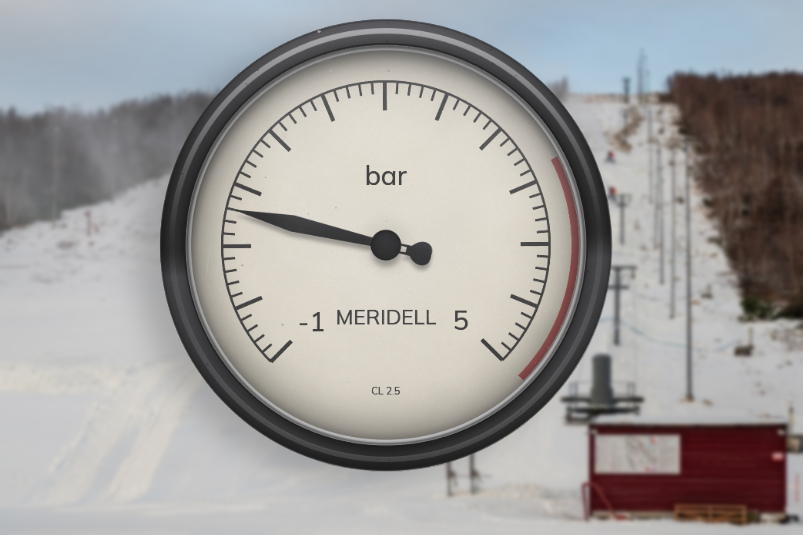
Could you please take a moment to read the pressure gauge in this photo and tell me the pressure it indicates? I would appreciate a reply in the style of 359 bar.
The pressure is 0.3 bar
